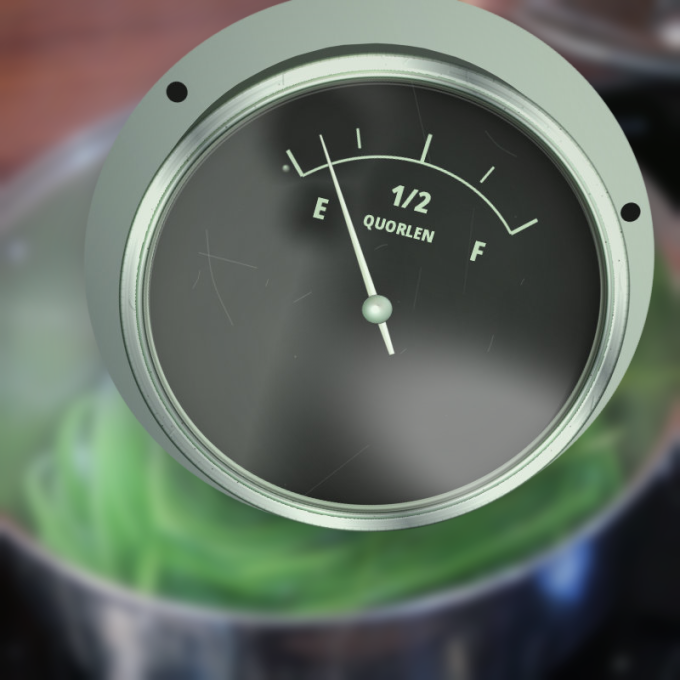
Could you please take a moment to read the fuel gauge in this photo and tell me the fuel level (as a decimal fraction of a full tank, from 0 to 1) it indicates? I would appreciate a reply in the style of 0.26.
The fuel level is 0.125
